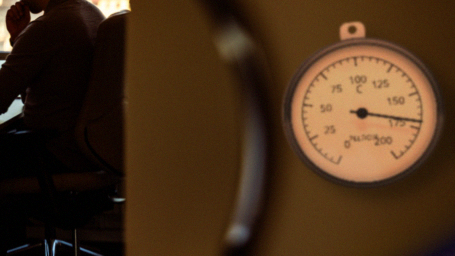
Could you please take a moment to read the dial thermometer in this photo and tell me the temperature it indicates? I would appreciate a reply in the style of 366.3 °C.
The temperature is 170 °C
